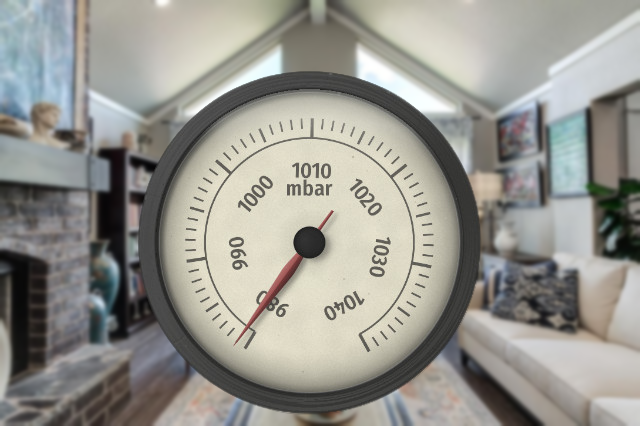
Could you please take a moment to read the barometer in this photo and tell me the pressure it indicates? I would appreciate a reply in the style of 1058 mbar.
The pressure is 981 mbar
